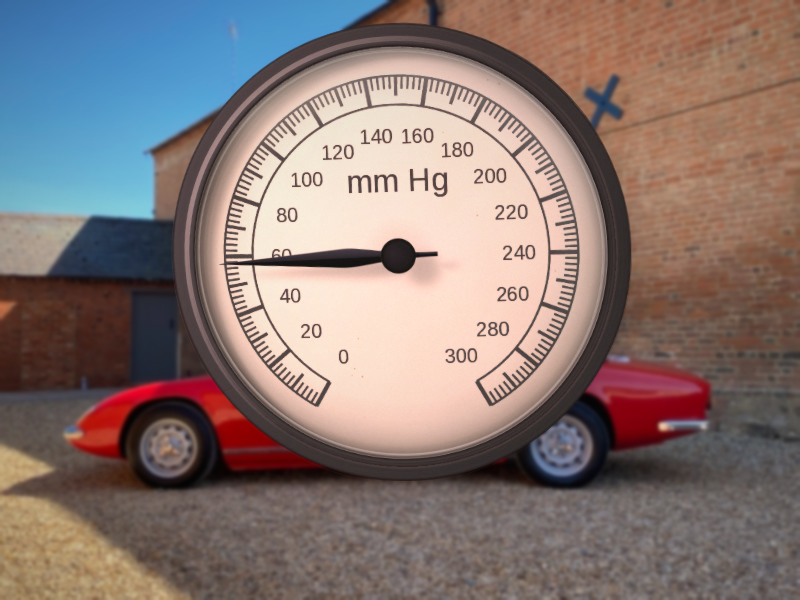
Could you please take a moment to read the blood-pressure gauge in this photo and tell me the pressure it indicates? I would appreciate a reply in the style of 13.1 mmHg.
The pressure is 58 mmHg
